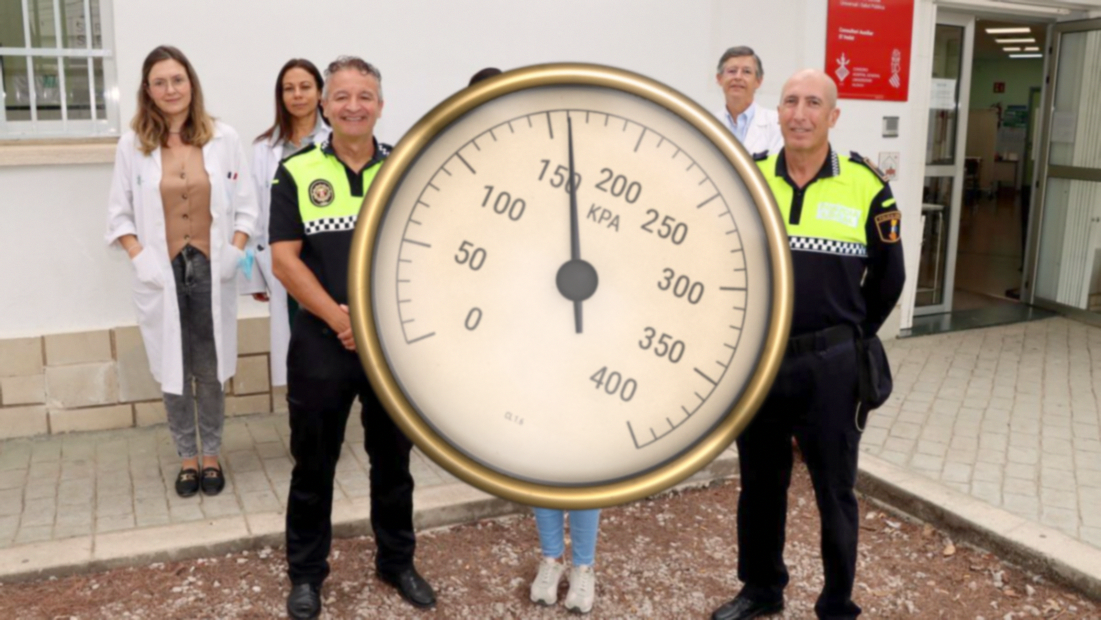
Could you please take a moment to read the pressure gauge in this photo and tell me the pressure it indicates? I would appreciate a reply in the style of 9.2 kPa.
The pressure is 160 kPa
